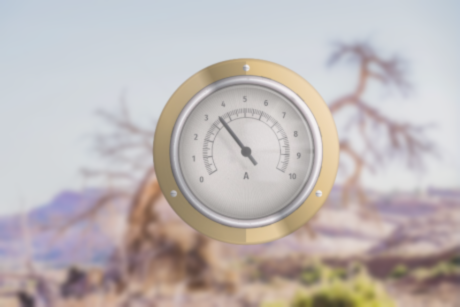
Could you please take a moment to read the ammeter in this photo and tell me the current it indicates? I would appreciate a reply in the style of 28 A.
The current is 3.5 A
